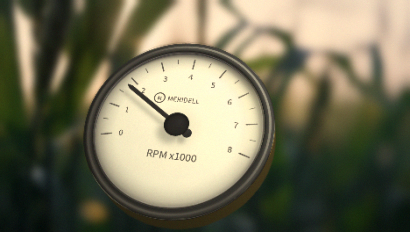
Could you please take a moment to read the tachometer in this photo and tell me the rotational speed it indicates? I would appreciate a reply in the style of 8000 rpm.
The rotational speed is 1750 rpm
